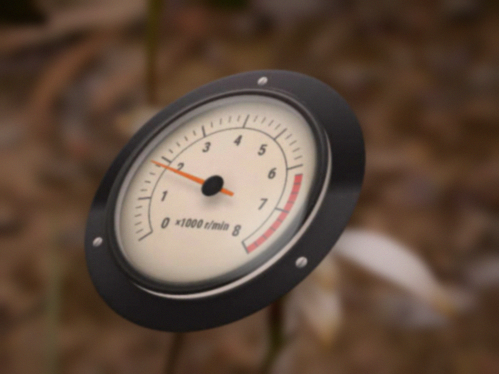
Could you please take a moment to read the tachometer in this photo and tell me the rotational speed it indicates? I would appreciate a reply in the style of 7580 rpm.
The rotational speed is 1800 rpm
